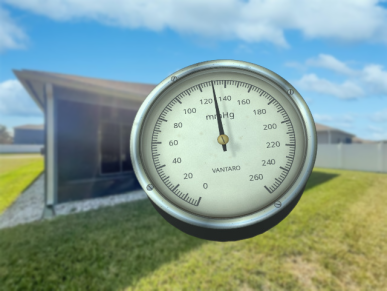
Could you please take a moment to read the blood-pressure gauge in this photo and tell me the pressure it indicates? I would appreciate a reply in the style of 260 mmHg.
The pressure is 130 mmHg
